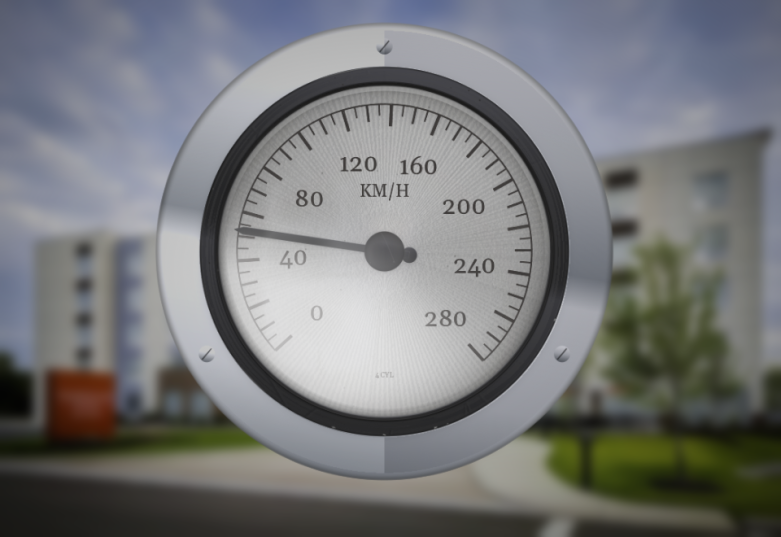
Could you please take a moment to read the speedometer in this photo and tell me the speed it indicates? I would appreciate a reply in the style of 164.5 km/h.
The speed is 52.5 km/h
